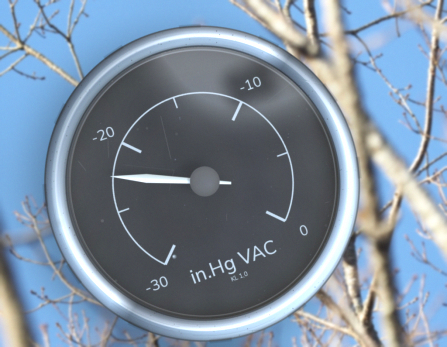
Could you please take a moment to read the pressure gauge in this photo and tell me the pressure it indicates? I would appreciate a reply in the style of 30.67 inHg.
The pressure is -22.5 inHg
